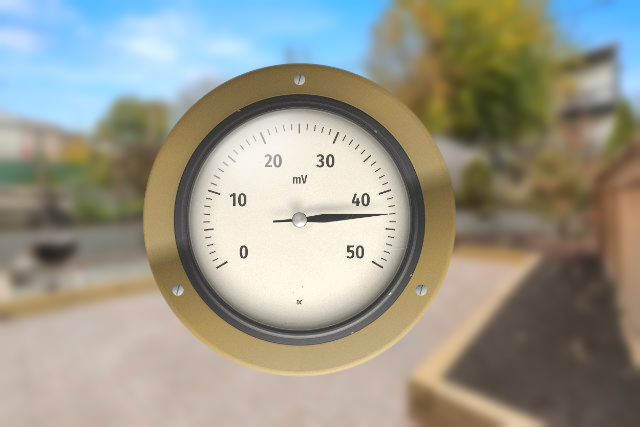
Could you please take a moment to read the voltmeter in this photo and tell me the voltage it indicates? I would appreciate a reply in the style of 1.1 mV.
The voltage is 43 mV
